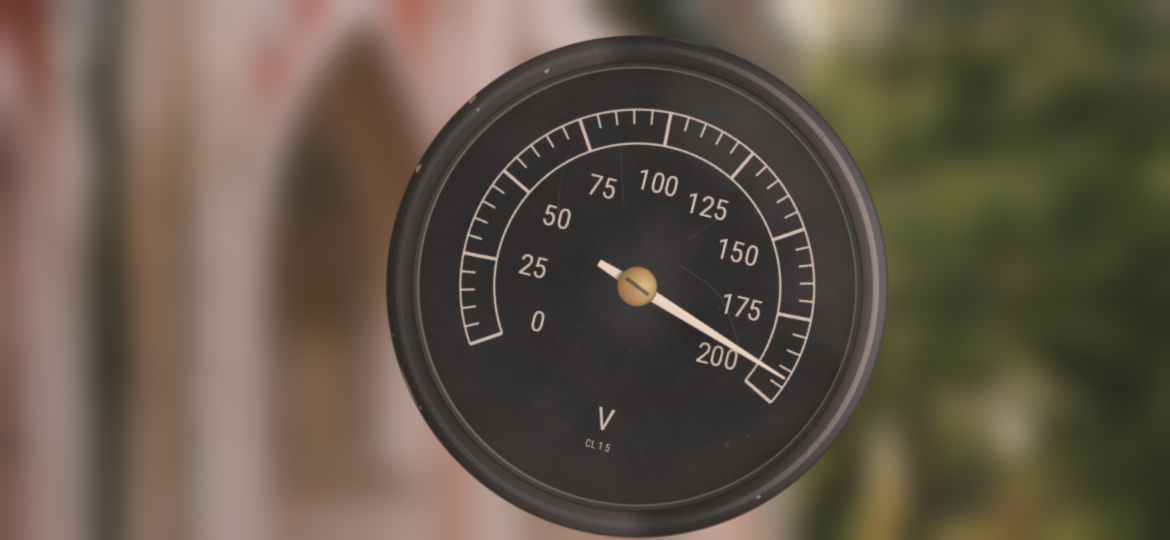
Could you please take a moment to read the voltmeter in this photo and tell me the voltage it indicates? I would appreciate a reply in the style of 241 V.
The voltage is 192.5 V
